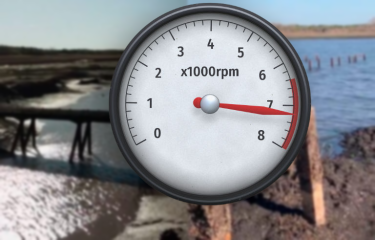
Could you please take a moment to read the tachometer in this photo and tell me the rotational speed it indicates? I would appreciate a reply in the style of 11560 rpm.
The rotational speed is 7200 rpm
